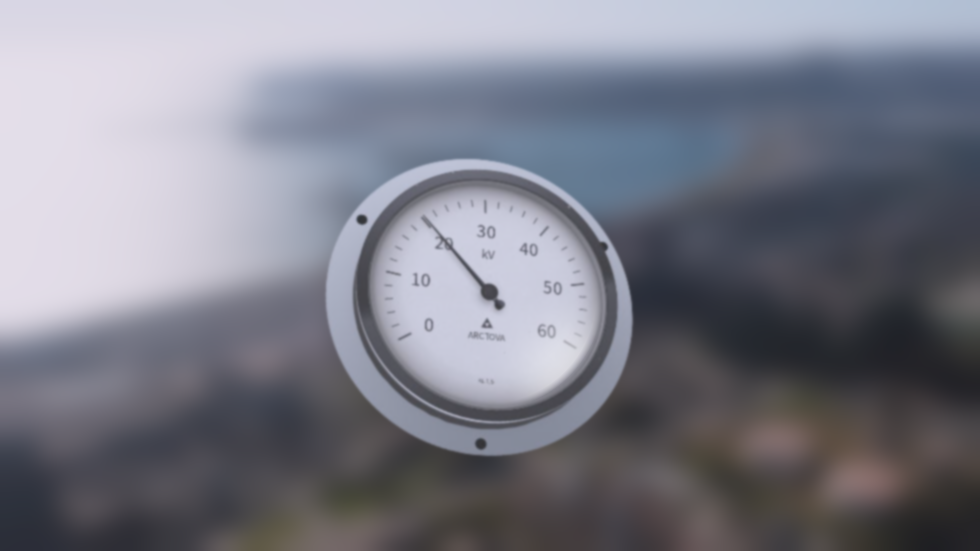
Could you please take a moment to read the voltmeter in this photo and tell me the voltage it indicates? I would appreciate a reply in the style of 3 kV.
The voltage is 20 kV
